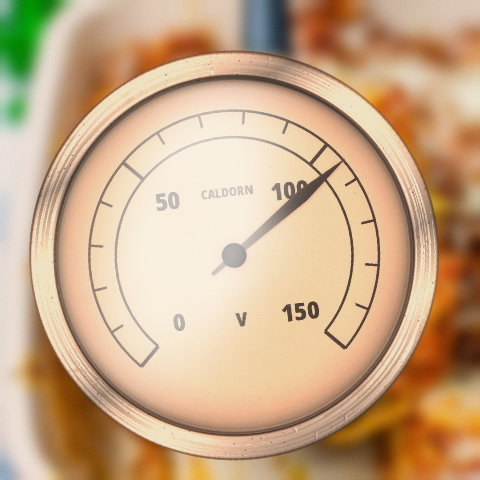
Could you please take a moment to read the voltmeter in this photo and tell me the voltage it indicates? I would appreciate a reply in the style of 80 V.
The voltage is 105 V
